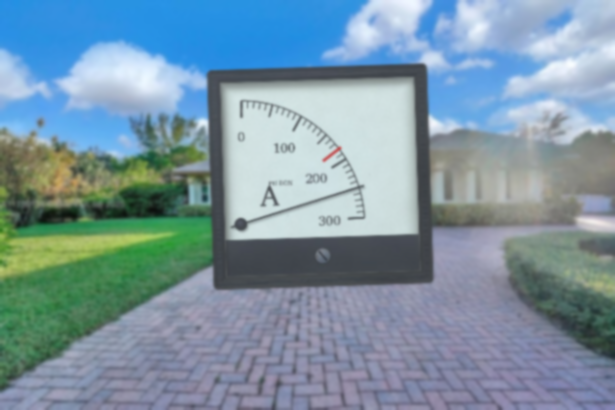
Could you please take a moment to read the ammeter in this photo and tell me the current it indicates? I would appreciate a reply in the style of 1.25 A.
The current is 250 A
